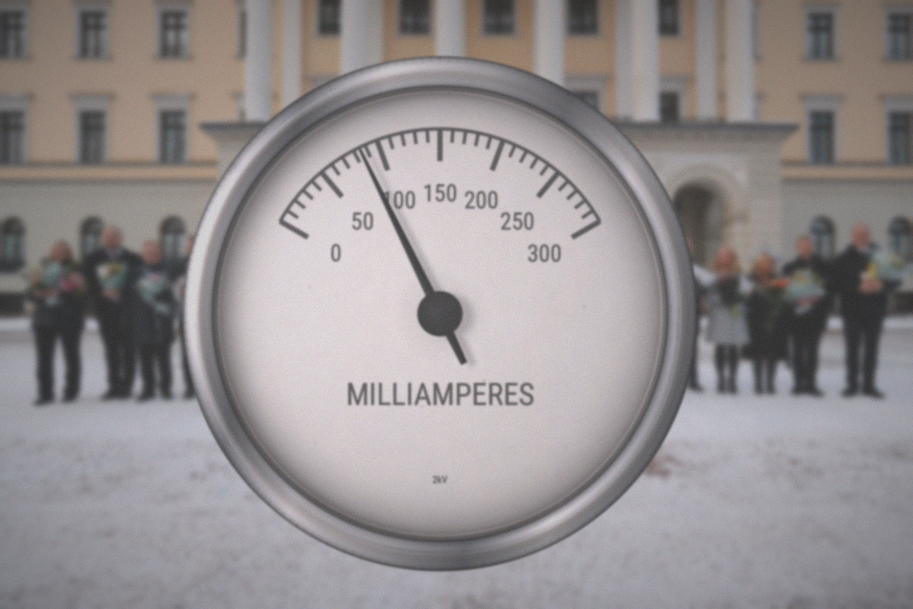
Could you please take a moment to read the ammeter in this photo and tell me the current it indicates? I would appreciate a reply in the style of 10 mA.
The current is 85 mA
